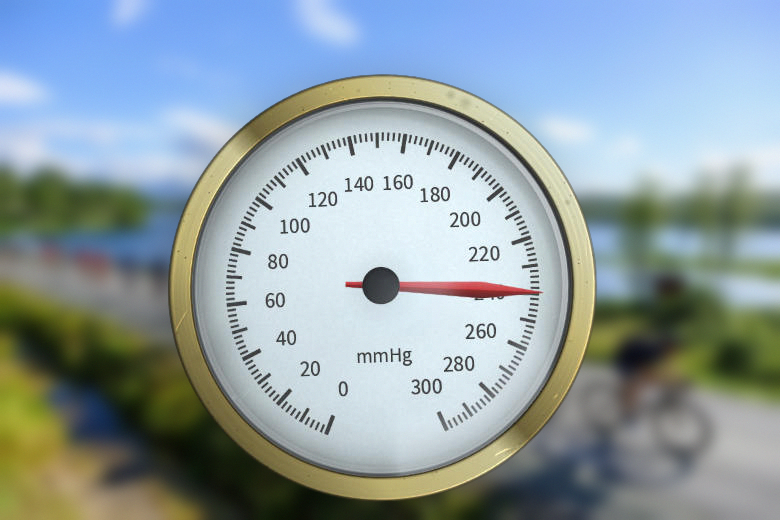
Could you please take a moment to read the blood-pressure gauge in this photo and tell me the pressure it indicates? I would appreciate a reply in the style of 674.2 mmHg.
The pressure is 240 mmHg
